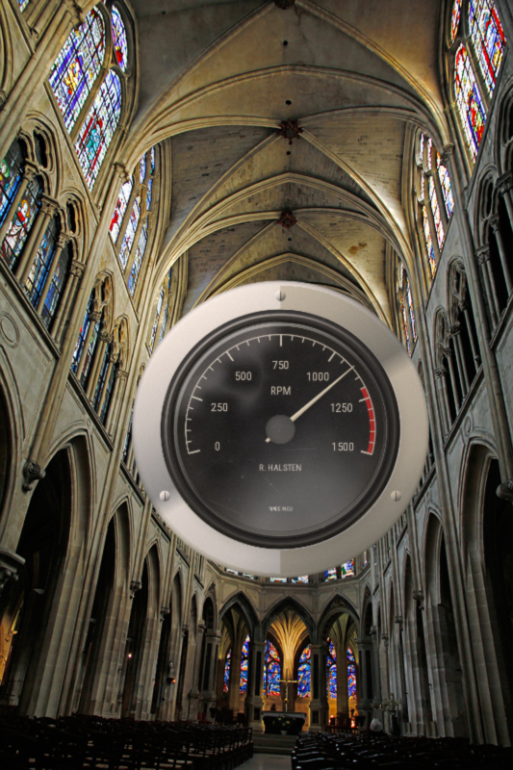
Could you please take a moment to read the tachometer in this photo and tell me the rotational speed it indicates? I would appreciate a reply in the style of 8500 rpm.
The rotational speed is 1100 rpm
